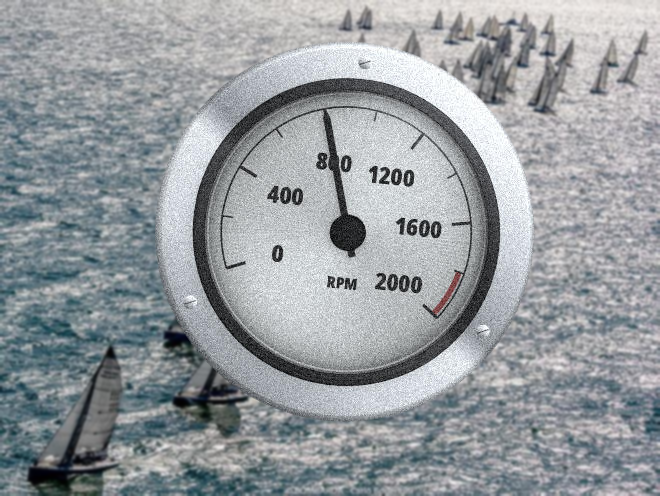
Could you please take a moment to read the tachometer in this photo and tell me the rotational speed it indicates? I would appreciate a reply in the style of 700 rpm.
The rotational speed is 800 rpm
